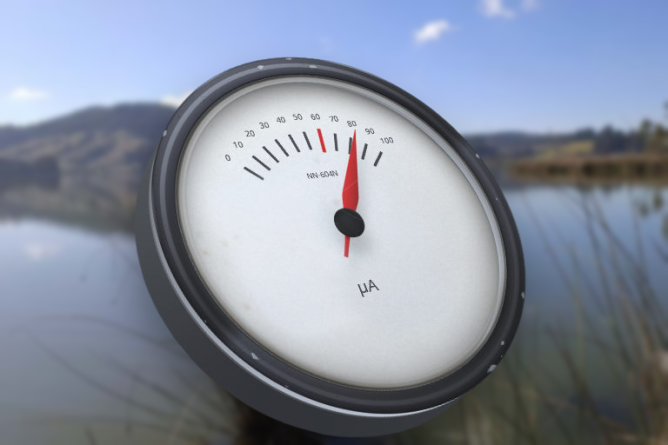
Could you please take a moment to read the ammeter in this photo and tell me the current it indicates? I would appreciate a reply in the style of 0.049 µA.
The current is 80 µA
